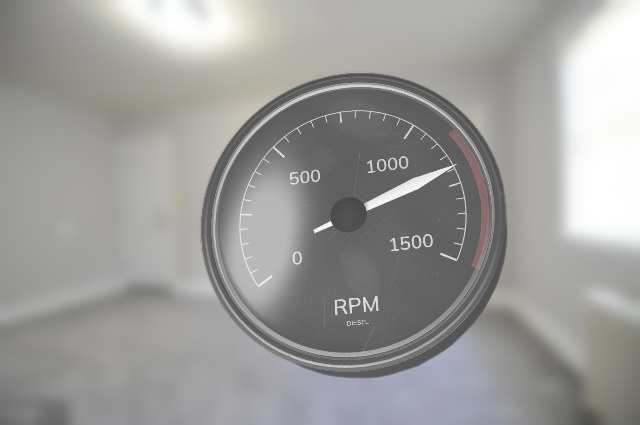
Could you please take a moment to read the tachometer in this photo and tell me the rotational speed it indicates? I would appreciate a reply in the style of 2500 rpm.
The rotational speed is 1200 rpm
